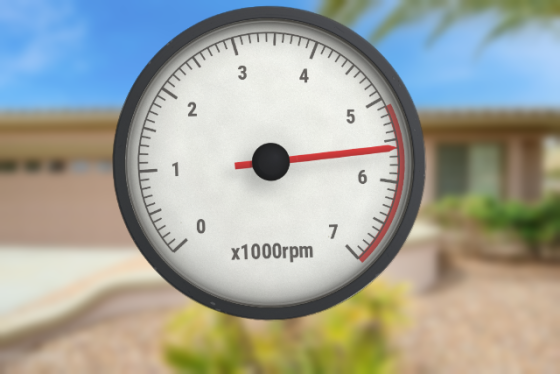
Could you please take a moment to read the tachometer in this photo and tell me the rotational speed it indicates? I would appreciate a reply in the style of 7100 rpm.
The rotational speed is 5600 rpm
